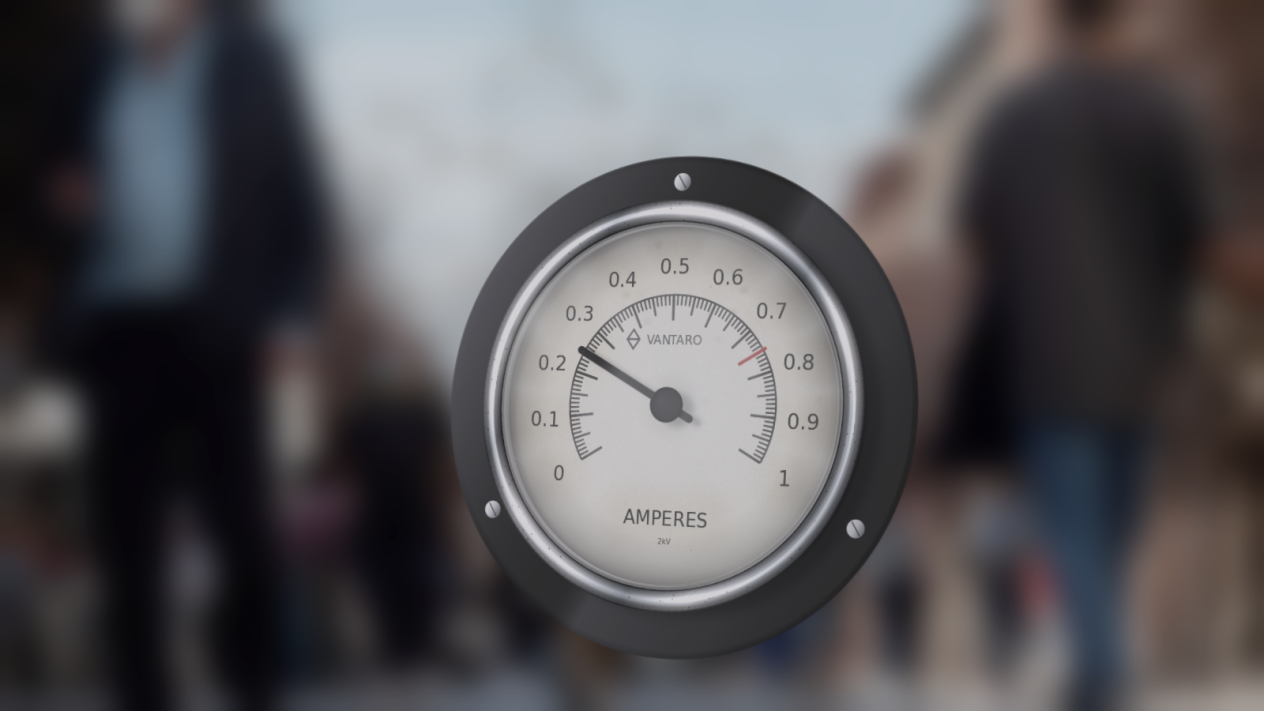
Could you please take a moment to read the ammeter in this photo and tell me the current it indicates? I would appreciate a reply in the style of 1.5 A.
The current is 0.25 A
